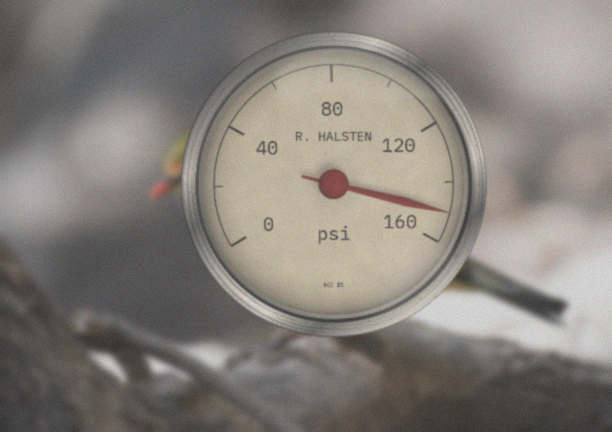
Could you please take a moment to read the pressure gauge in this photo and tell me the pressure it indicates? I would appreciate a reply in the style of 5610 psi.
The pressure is 150 psi
